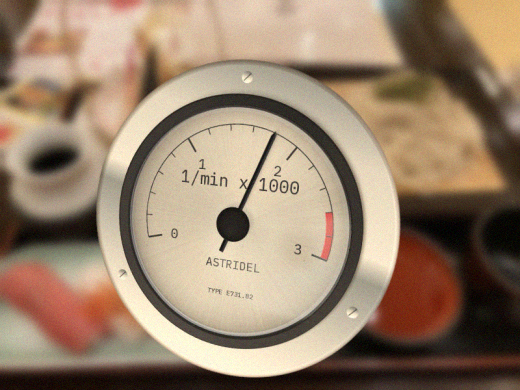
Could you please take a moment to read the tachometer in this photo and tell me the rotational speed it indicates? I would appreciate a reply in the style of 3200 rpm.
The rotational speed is 1800 rpm
